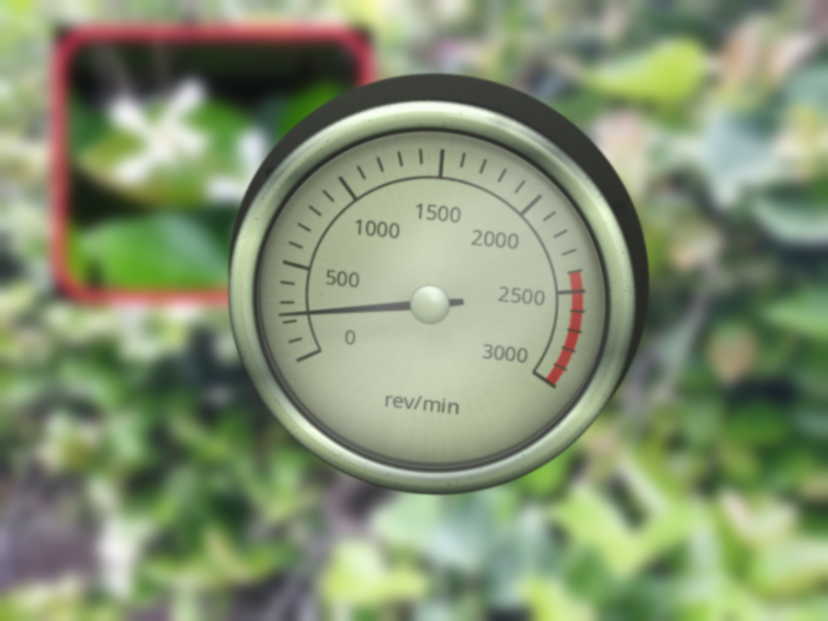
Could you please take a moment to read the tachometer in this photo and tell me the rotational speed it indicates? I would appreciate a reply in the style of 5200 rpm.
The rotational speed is 250 rpm
